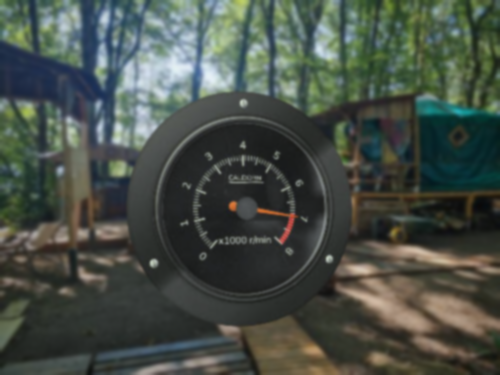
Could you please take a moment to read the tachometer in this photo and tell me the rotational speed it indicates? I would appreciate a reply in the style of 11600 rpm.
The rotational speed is 7000 rpm
